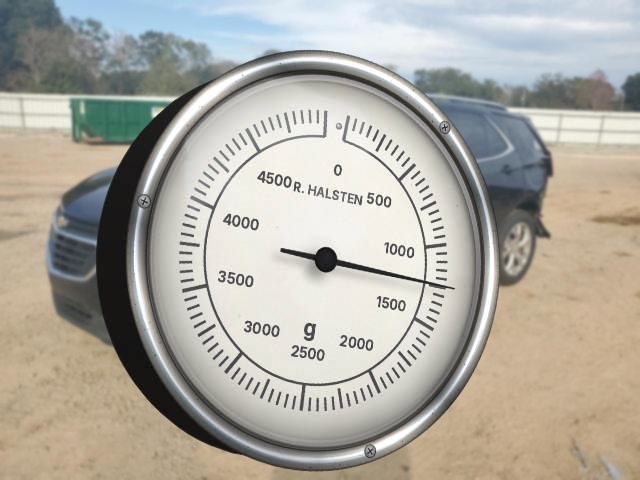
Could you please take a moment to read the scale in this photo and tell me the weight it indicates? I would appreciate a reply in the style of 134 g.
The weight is 1250 g
